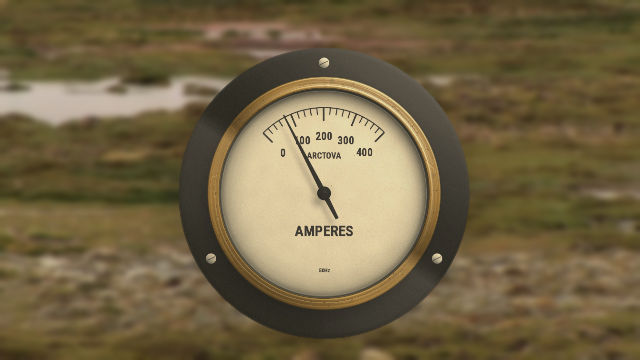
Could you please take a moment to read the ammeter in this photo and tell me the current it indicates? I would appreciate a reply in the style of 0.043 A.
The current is 80 A
